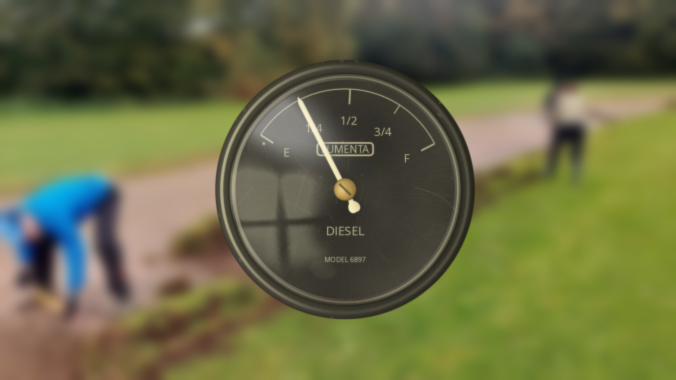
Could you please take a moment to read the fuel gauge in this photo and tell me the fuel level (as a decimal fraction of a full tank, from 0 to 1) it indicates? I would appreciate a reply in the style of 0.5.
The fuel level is 0.25
